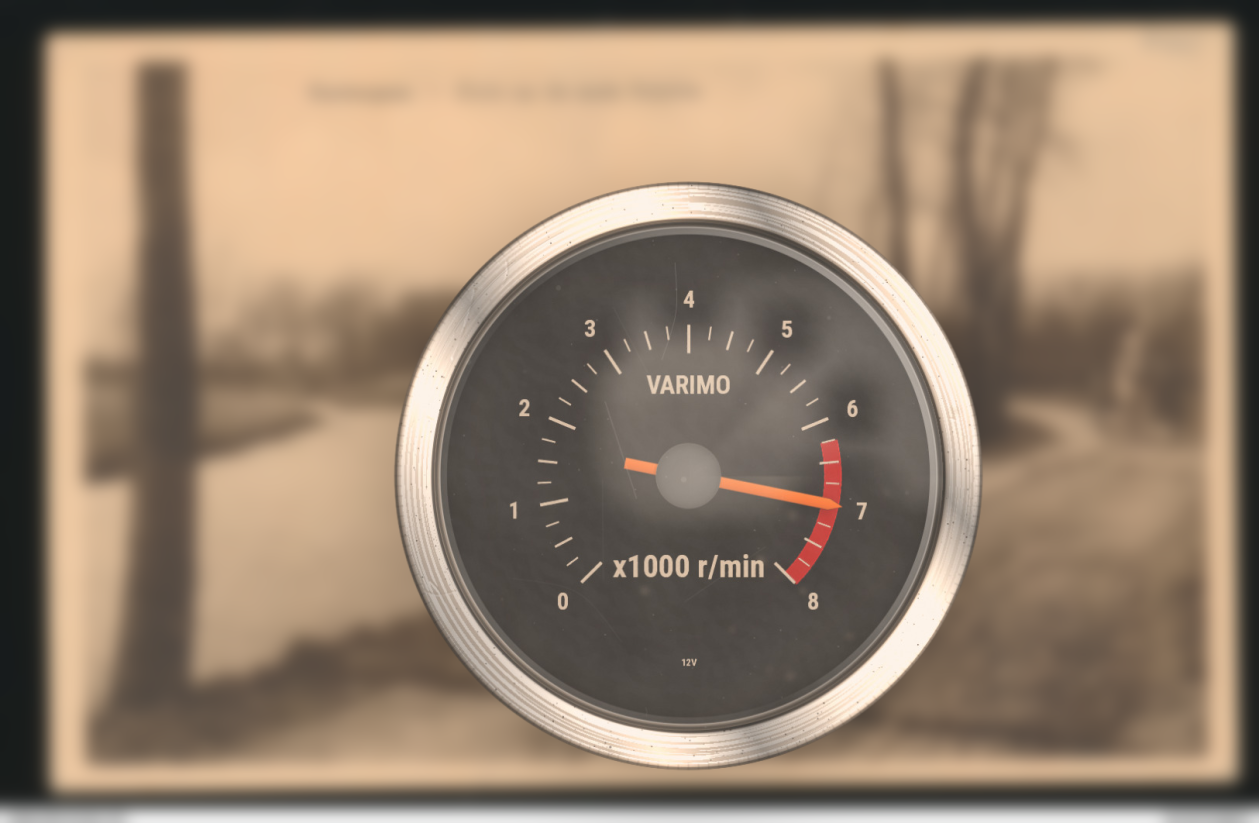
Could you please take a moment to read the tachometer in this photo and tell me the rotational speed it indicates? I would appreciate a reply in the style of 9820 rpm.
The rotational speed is 7000 rpm
